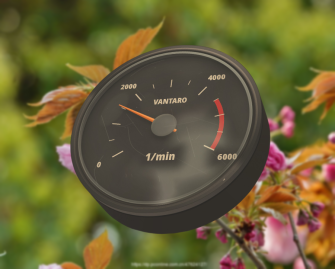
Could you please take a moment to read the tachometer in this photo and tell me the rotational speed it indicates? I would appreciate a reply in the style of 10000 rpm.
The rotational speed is 1500 rpm
